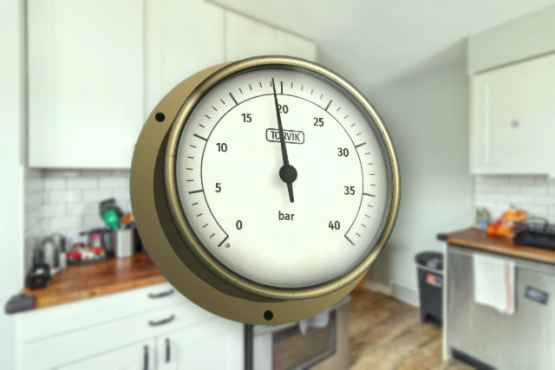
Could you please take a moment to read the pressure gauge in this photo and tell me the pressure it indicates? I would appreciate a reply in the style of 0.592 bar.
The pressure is 19 bar
